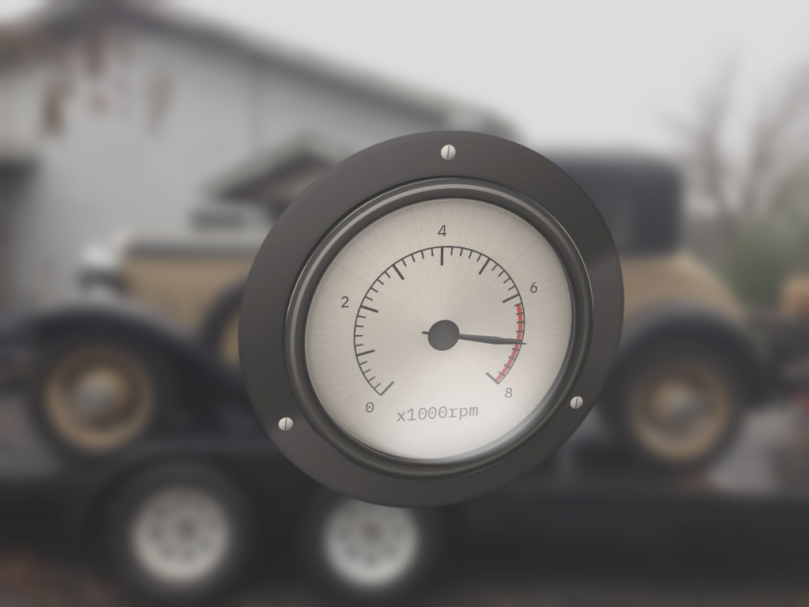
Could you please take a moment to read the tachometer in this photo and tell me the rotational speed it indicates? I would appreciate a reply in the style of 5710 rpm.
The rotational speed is 7000 rpm
